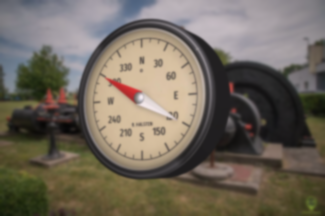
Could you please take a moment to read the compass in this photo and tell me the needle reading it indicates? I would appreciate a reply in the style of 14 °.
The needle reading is 300 °
